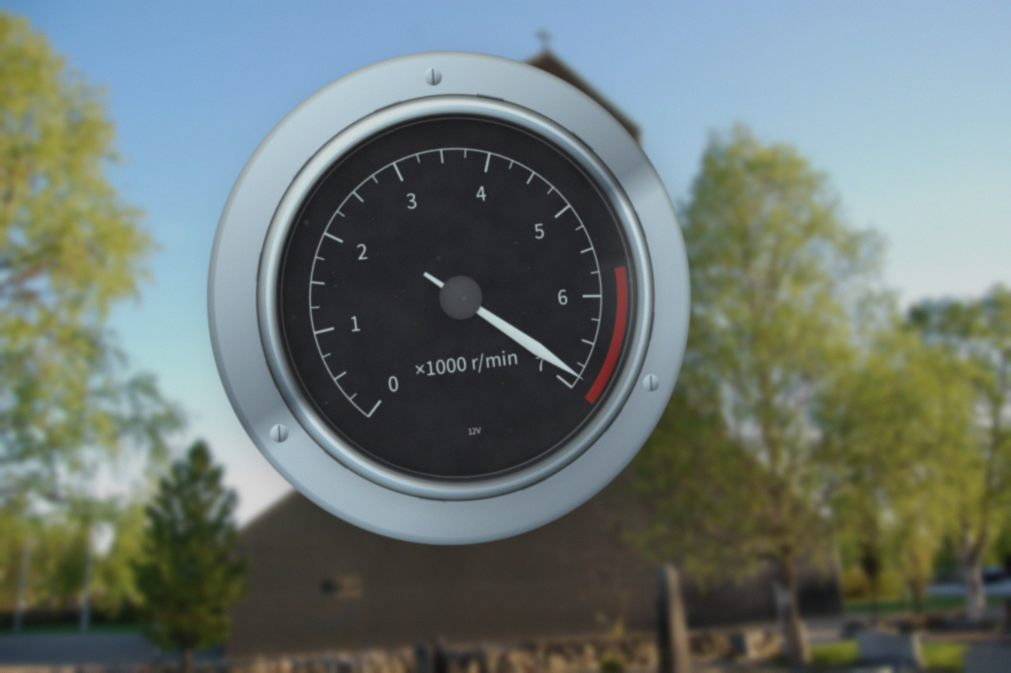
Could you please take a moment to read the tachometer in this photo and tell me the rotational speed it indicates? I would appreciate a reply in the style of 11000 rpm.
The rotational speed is 6875 rpm
